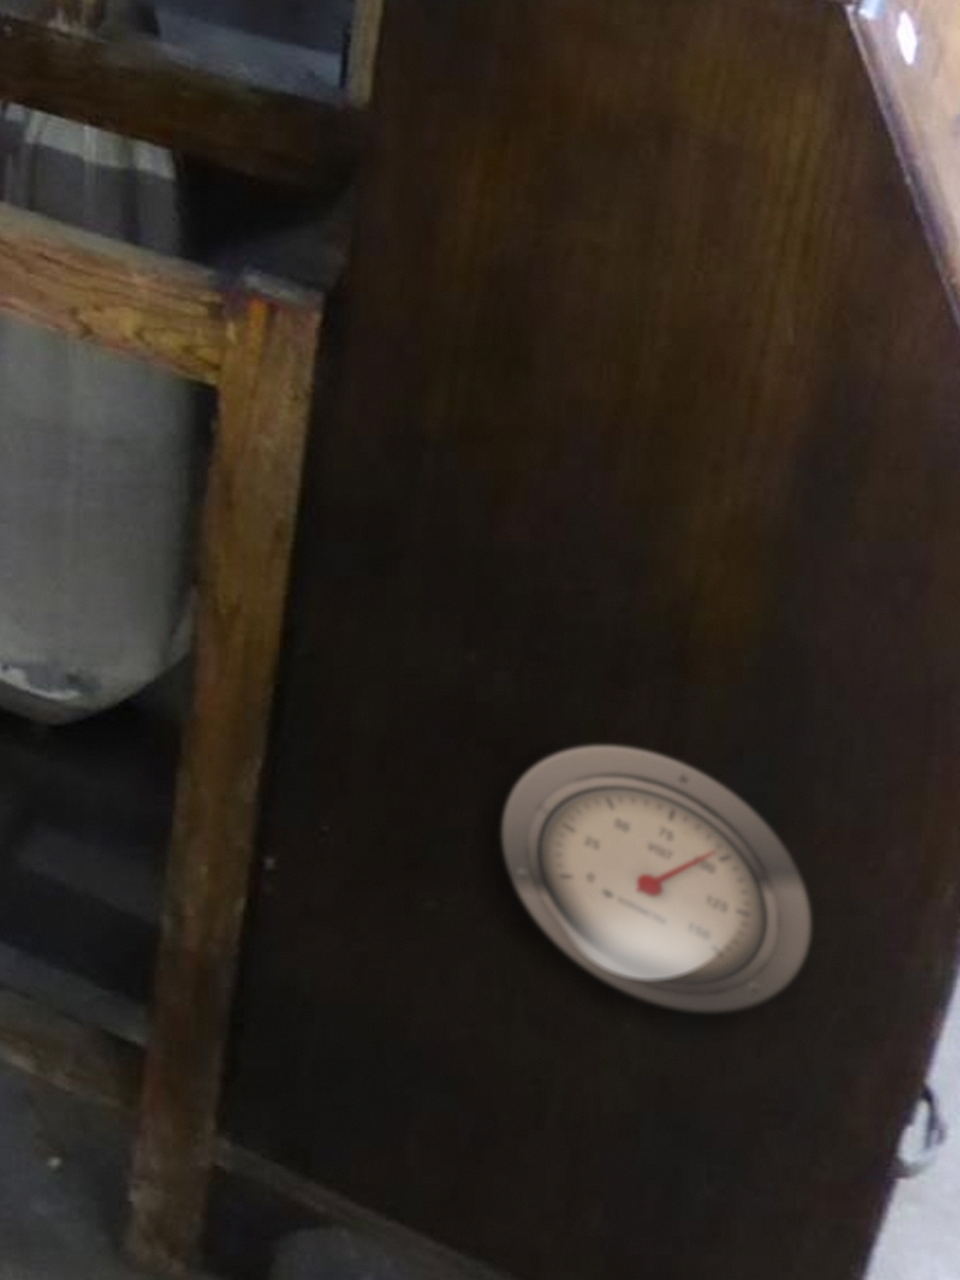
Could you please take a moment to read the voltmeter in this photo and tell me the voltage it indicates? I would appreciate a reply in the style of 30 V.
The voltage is 95 V
